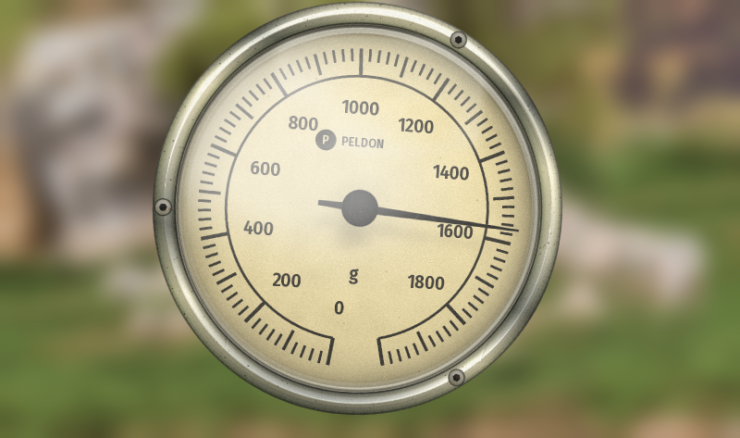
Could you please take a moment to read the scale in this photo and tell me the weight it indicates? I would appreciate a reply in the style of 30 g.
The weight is 1570 g
